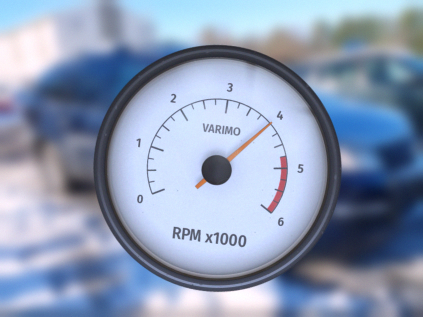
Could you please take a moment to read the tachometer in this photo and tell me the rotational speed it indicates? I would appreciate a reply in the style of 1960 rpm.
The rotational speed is 4000 rpm
